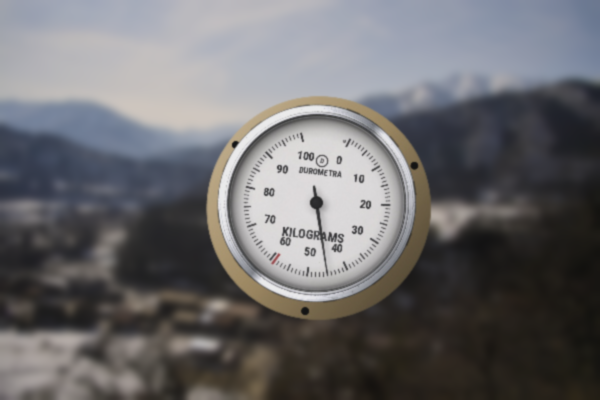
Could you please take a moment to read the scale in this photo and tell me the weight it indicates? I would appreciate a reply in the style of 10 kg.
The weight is 45 kg
